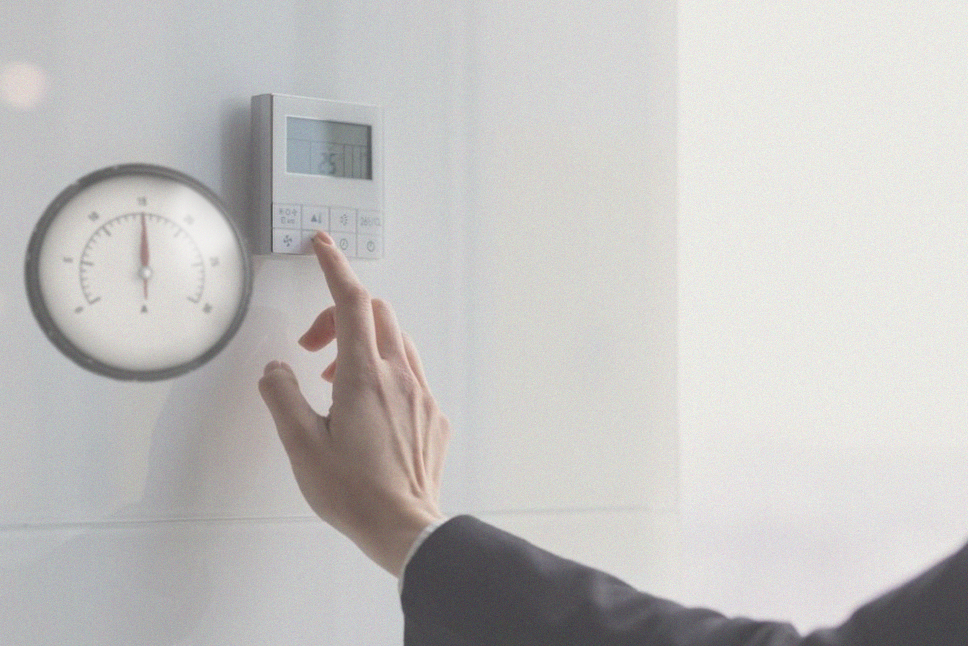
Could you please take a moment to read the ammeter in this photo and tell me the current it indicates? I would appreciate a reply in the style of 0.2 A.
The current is 15 A
